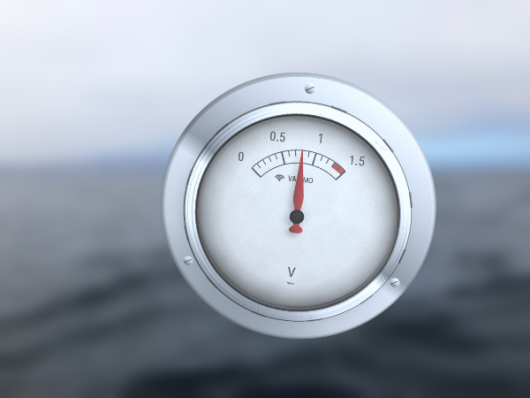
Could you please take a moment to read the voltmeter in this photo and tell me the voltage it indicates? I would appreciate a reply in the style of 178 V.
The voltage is 0.8 V
